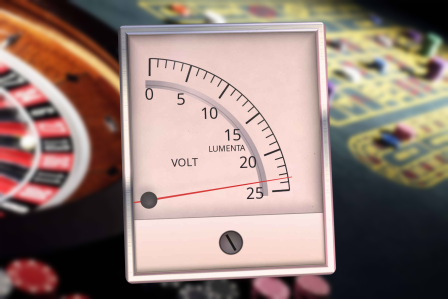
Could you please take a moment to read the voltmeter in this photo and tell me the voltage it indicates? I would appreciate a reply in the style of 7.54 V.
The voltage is 23.5 V
